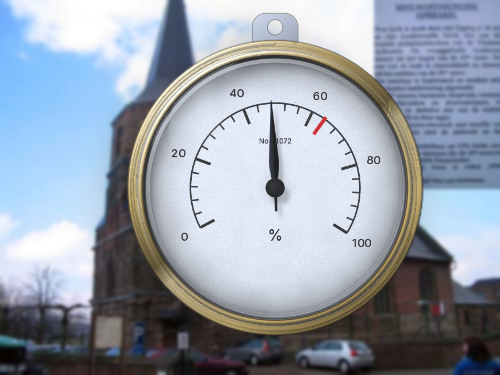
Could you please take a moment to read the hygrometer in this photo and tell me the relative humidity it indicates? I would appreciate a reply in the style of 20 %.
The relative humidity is 48 %
